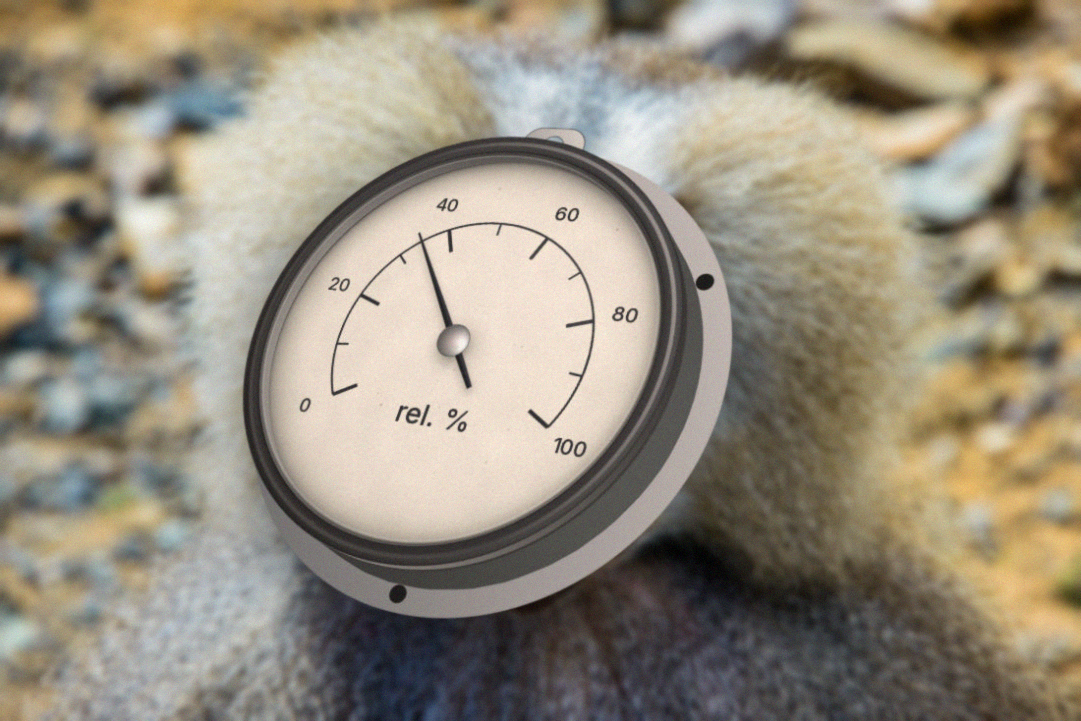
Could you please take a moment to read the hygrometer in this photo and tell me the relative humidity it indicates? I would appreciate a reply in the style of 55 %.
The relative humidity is 35 %
